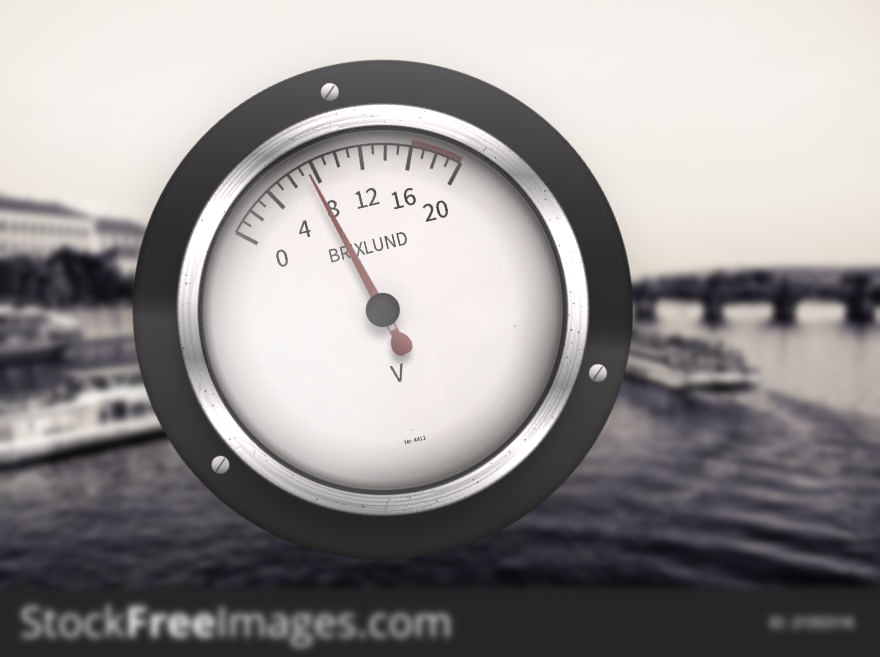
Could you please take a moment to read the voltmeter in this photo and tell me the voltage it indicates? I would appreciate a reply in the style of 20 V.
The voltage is 7.5 V
